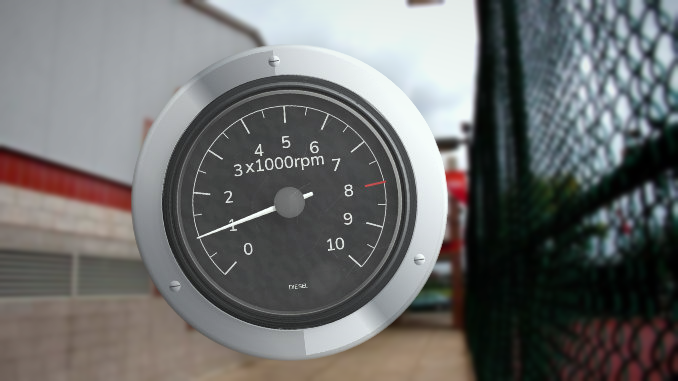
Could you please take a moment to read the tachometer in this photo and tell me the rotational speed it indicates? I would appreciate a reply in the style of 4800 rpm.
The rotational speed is 1000 rpm
